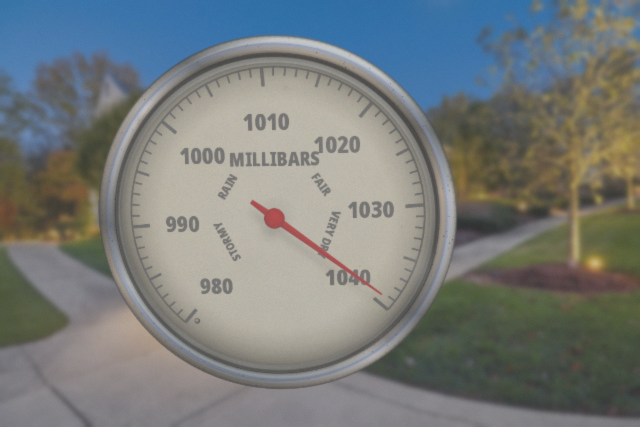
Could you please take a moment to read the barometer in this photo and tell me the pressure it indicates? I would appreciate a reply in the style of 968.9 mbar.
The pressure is 1039 mbar
